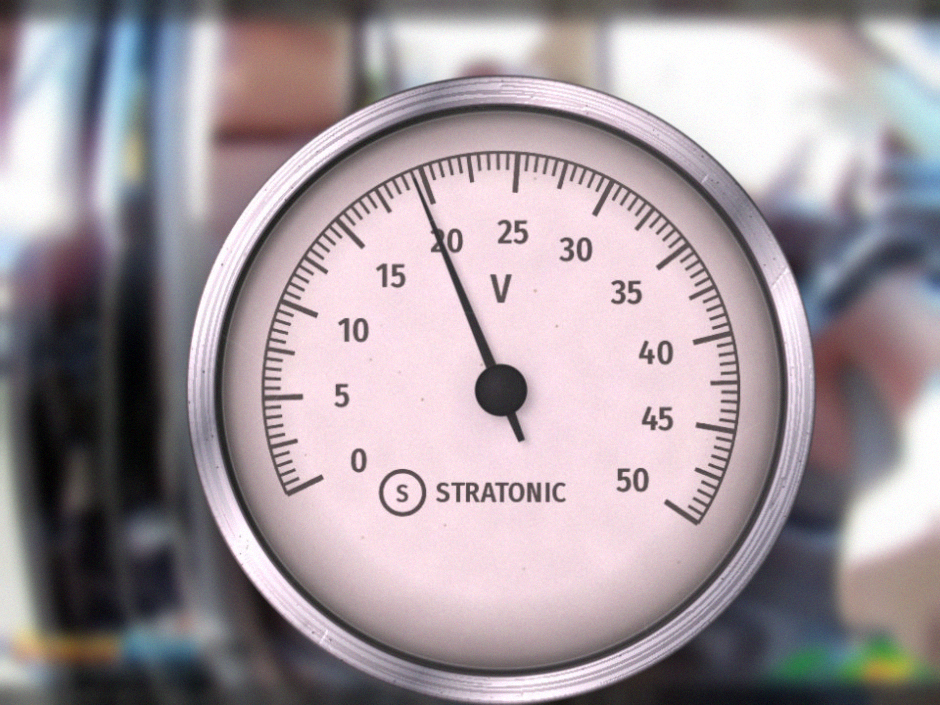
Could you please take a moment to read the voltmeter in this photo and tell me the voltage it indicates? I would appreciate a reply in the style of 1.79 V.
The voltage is 19.5 V
